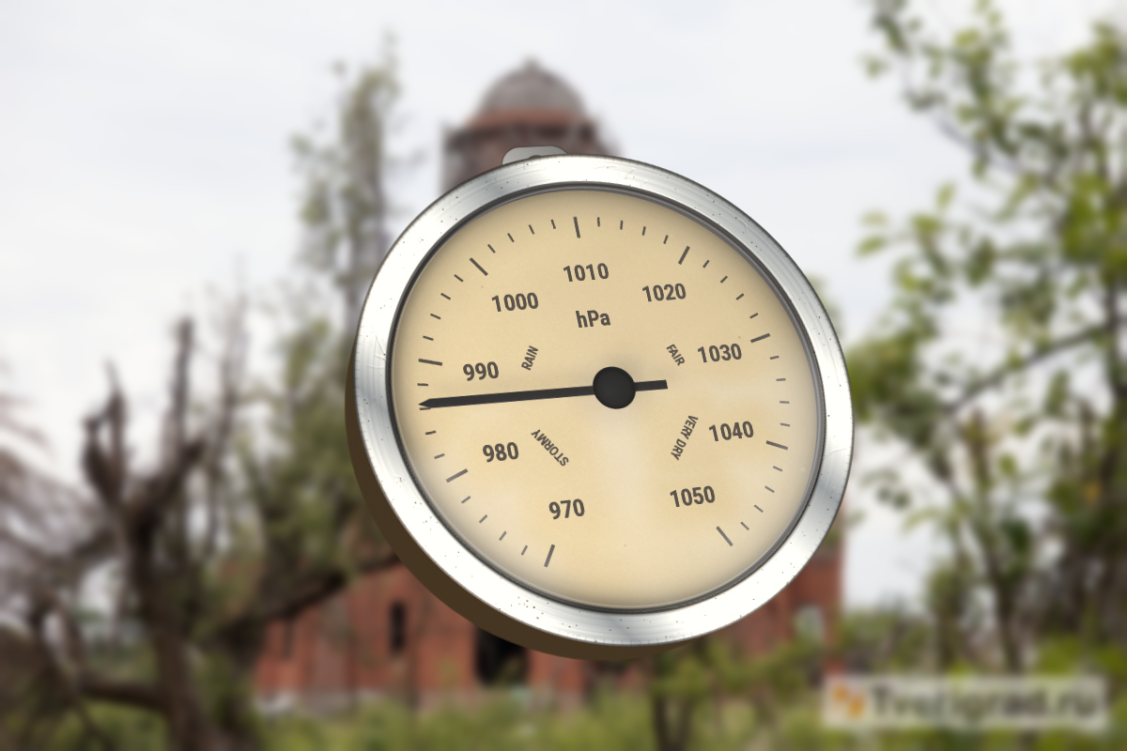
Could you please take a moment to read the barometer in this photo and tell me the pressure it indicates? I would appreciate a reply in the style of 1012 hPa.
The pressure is 986 hPa
